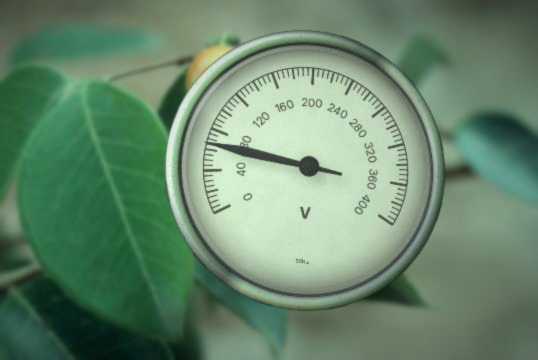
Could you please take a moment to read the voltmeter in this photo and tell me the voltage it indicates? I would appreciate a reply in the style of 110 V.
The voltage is 65 V
